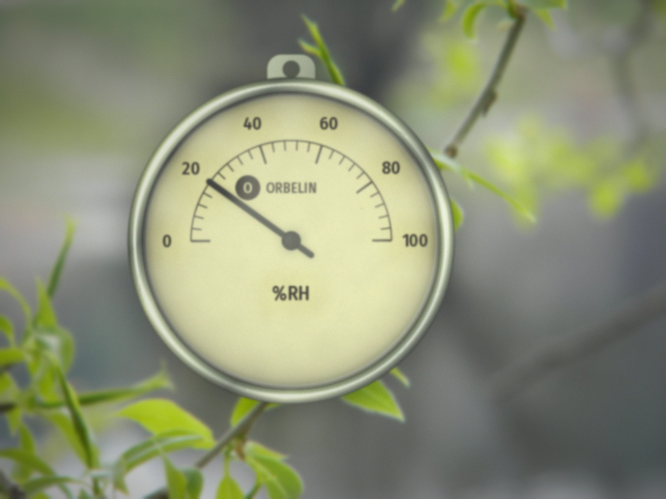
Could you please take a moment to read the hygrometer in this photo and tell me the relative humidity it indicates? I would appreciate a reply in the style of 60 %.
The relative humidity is 20 %
